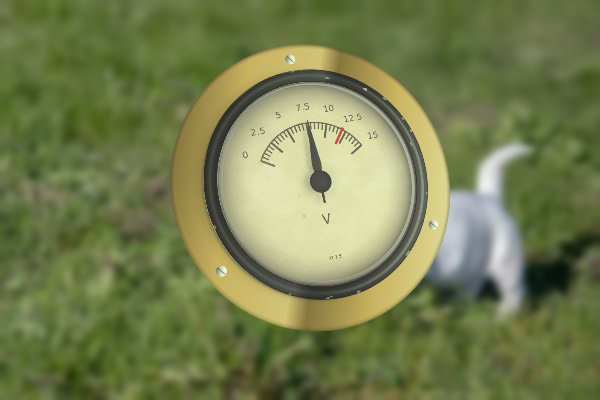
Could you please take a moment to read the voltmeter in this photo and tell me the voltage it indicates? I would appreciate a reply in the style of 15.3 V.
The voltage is 7.5 V
